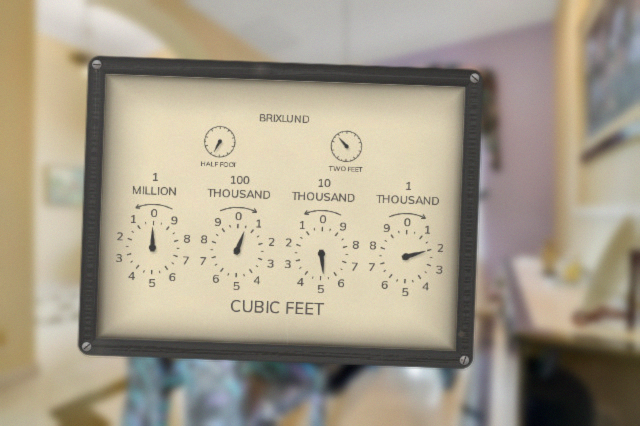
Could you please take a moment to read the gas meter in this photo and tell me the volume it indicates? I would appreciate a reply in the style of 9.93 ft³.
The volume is 5200 ft³
